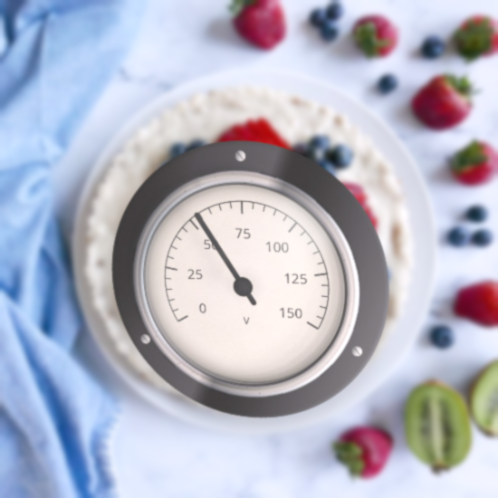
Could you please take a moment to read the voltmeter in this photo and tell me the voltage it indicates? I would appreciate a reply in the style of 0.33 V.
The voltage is 55 V
